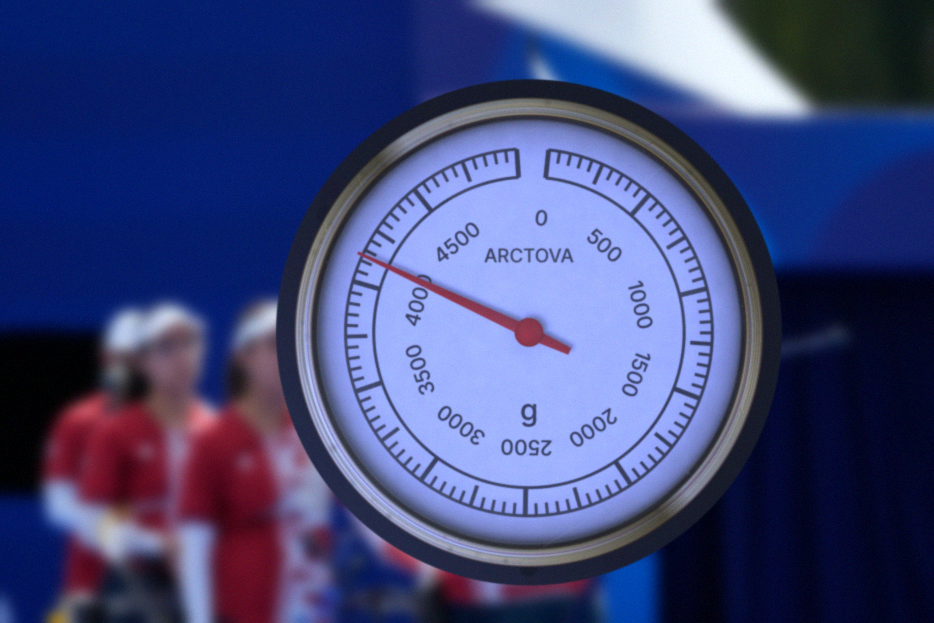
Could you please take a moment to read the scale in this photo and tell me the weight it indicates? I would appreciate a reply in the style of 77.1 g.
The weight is 4125 g
